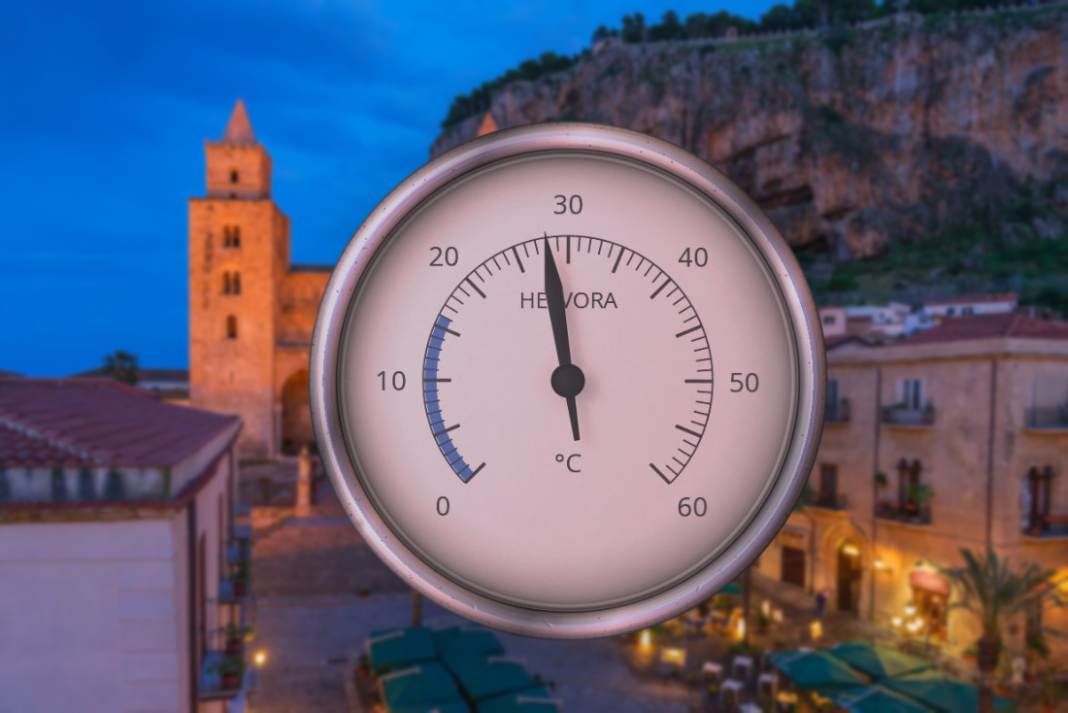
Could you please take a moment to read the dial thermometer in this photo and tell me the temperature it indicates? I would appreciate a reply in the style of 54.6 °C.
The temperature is 28 °C
